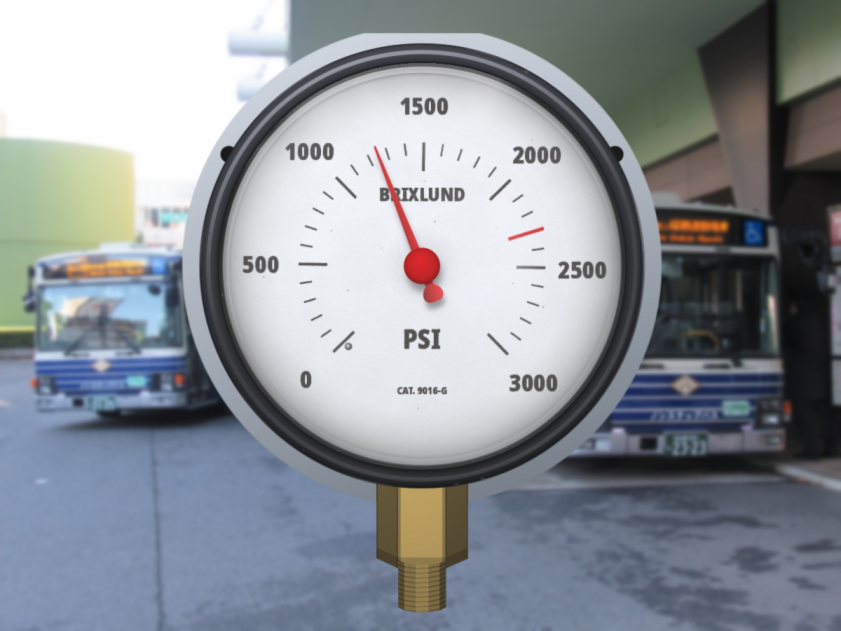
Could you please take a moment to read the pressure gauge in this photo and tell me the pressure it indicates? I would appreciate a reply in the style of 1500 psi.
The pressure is 1250 psi
